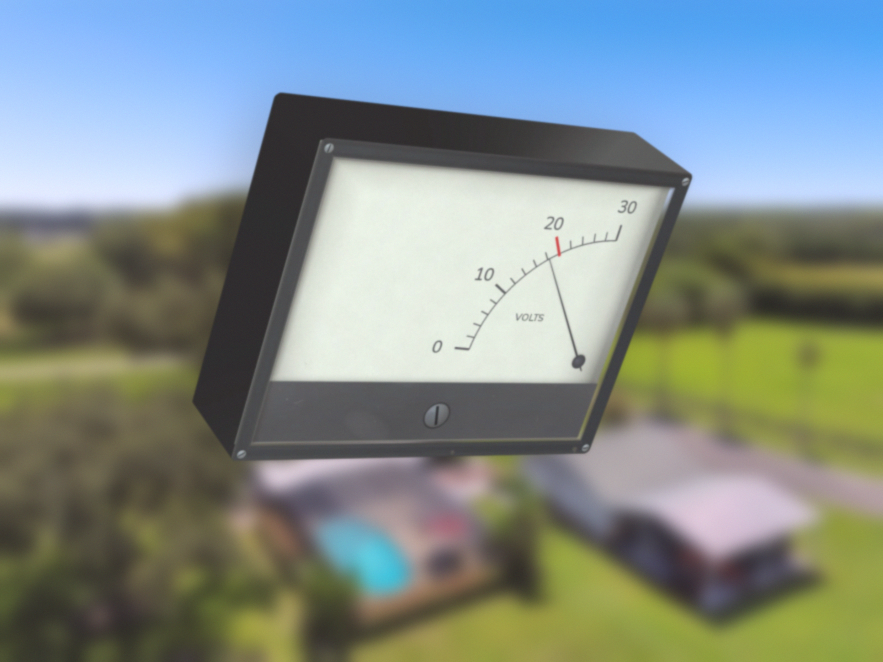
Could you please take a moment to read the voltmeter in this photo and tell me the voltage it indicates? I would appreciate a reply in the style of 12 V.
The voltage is 18 V
